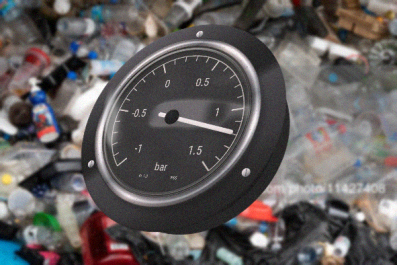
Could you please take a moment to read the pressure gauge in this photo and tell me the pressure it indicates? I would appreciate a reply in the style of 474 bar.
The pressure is 1.2 bar
